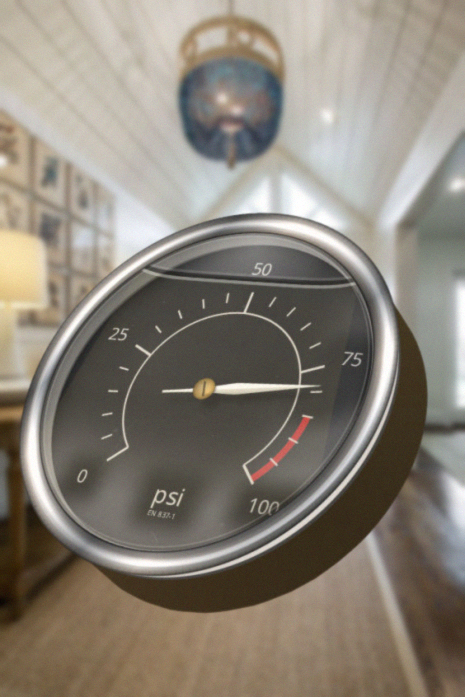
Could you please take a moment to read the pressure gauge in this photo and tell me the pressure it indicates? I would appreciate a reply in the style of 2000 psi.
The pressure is 80 psi
